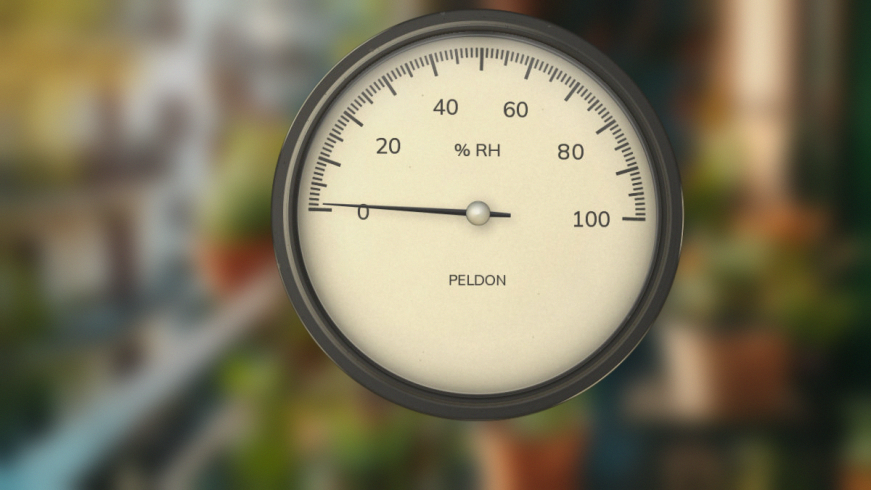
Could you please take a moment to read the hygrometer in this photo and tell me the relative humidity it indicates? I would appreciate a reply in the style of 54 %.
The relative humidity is 1 %
